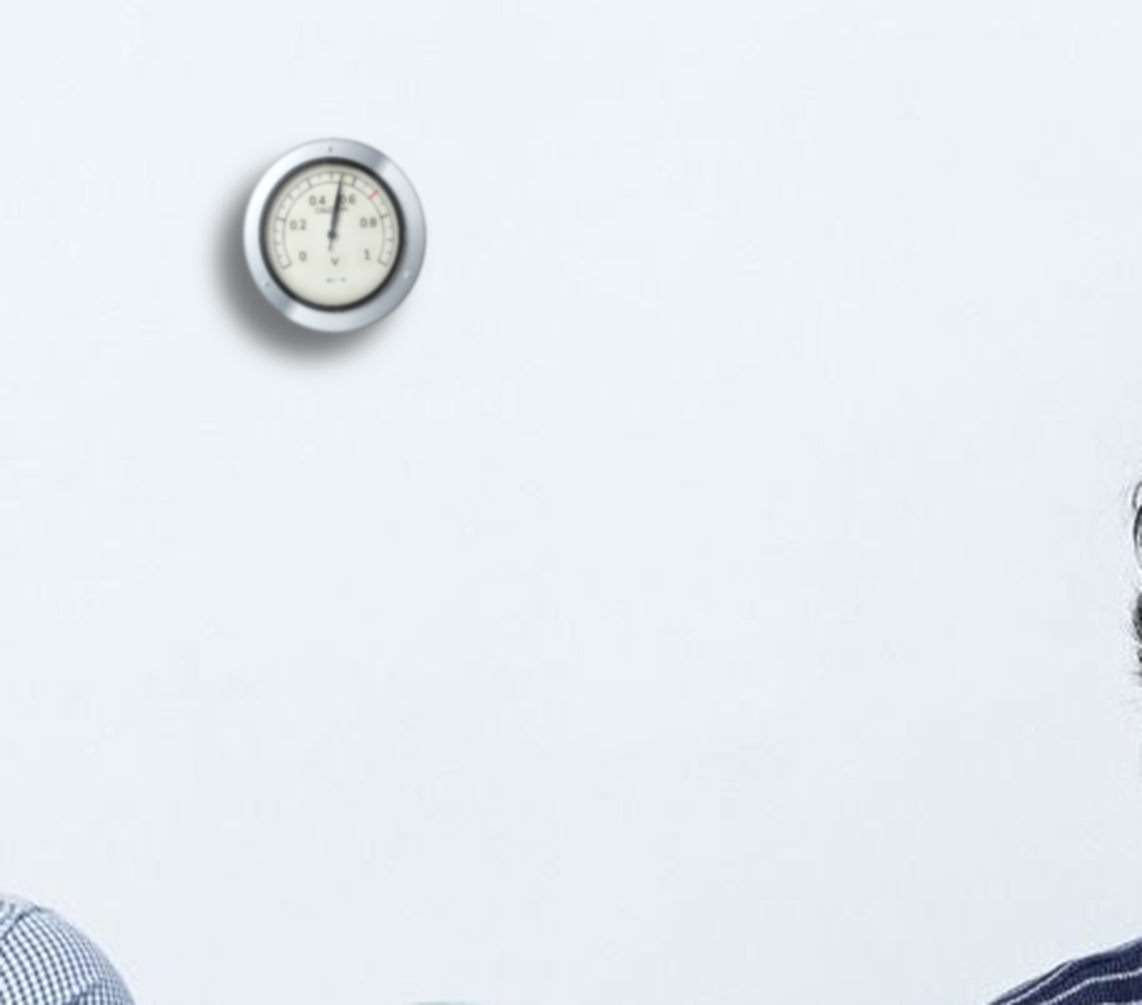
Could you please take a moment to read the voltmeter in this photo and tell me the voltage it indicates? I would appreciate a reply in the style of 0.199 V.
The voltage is 0.55 V
